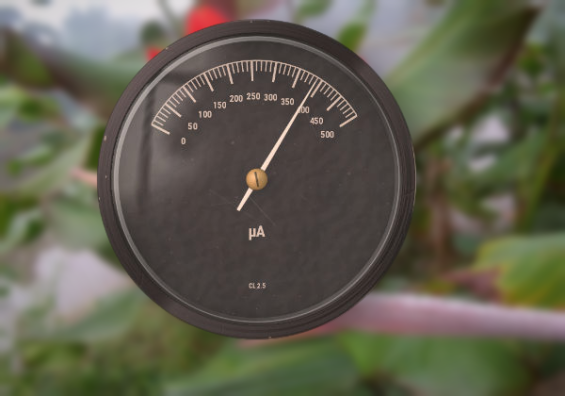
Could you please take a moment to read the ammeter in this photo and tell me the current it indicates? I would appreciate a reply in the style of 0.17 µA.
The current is 390 µA
